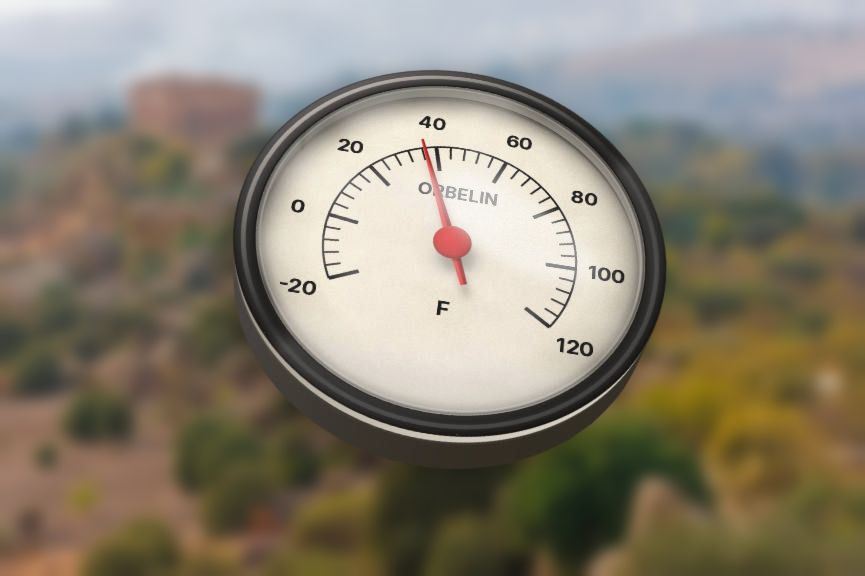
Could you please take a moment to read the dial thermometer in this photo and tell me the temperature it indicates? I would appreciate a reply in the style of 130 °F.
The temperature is 36 °F
